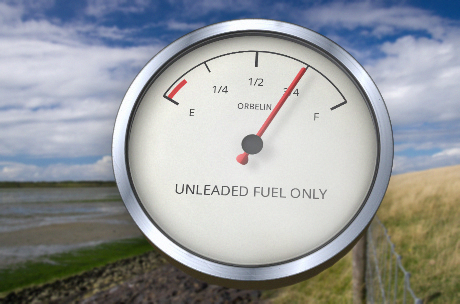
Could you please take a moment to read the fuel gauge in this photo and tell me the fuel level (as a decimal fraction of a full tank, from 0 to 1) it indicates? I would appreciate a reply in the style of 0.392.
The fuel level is 0.75
